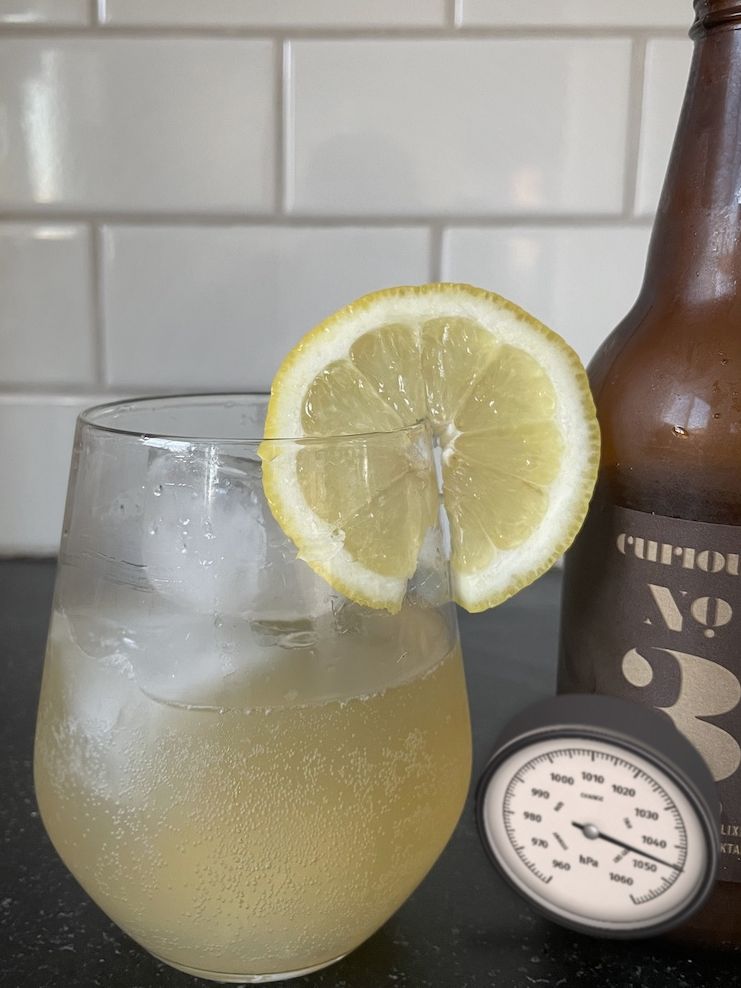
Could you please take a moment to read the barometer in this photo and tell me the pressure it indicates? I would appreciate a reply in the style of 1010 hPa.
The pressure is 1045 hPa
